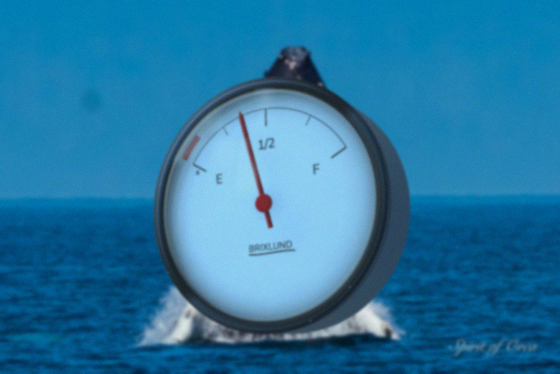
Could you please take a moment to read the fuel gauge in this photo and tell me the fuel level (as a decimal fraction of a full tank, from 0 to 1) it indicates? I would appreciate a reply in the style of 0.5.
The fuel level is 0.375
